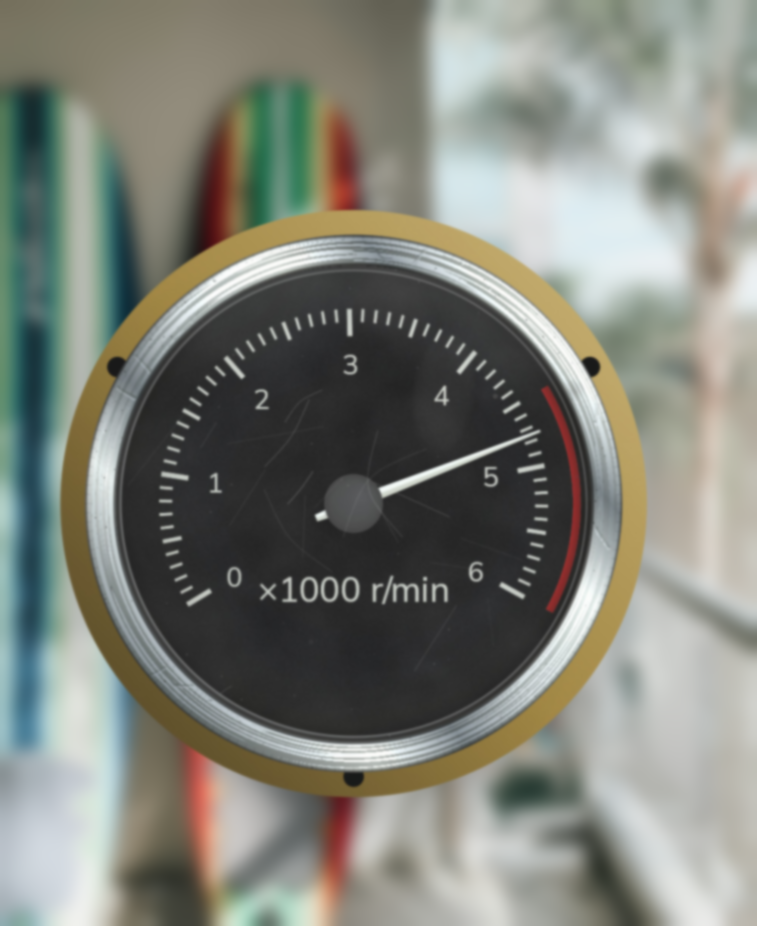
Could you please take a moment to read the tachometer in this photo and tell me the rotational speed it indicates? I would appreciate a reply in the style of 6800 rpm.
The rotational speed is 4750 rpm
